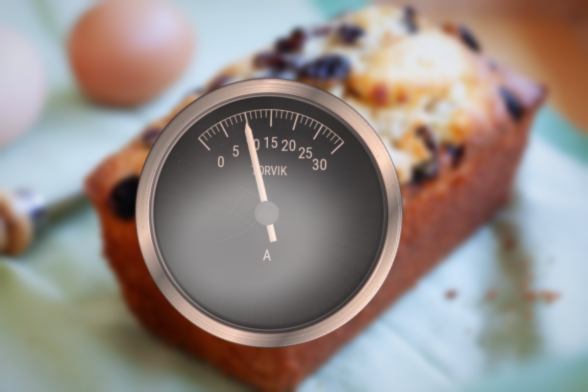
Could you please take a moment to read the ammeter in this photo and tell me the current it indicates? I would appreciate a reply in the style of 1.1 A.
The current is 10 A
